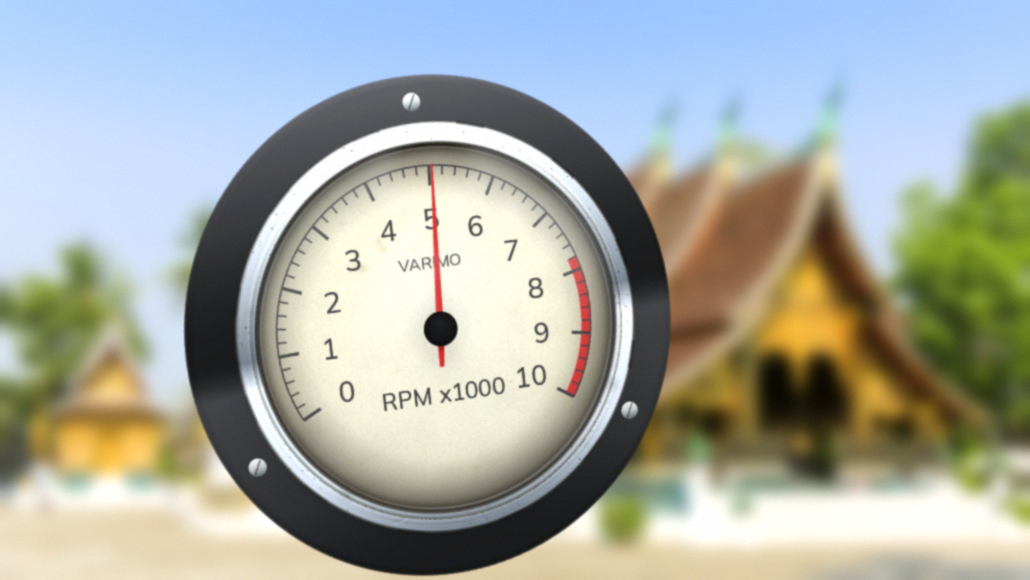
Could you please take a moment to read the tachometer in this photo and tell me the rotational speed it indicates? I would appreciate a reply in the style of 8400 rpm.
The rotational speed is 5000 rpm
